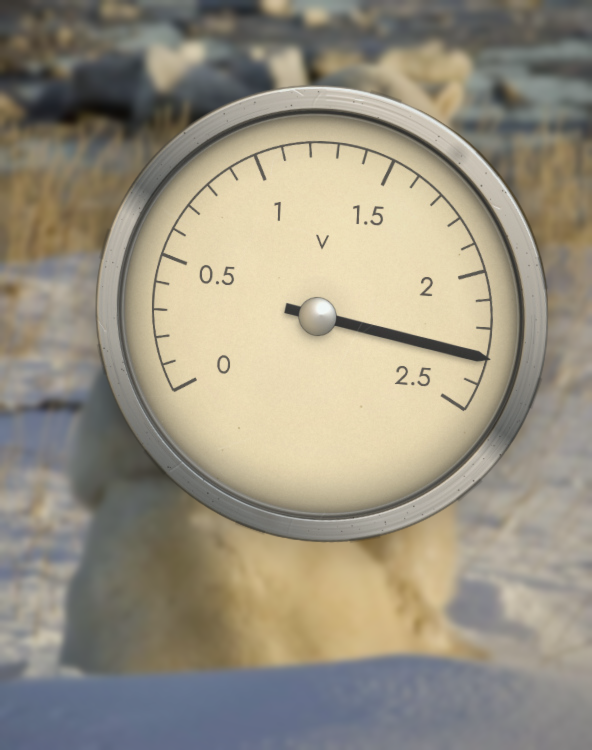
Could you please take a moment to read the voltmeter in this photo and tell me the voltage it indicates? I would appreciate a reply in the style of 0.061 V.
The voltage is 2.3 V
